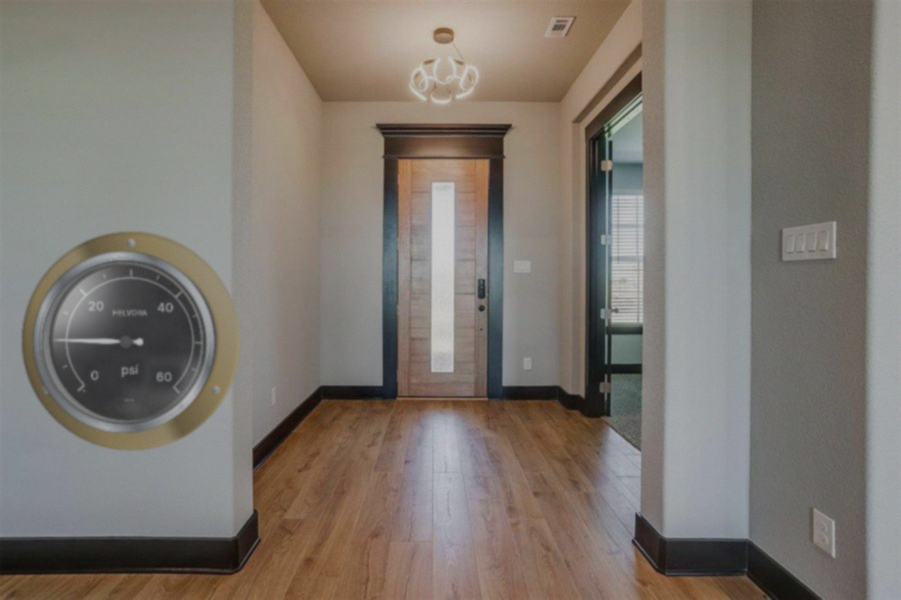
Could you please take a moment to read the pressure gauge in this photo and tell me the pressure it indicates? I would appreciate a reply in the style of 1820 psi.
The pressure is 10 psi
